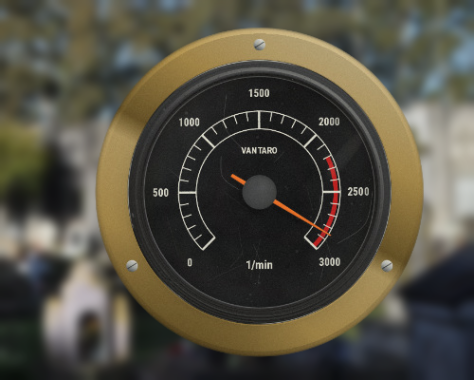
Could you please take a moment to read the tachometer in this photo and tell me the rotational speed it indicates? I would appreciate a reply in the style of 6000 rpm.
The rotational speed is 2850 rpm
